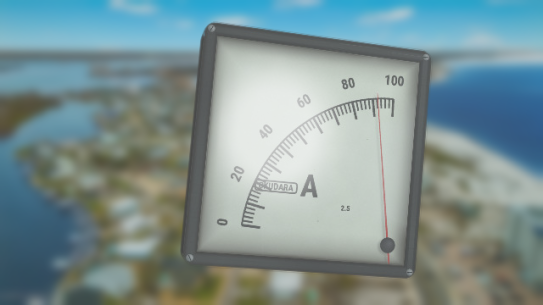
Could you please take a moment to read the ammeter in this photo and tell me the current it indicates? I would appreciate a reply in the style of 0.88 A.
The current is 92 A
